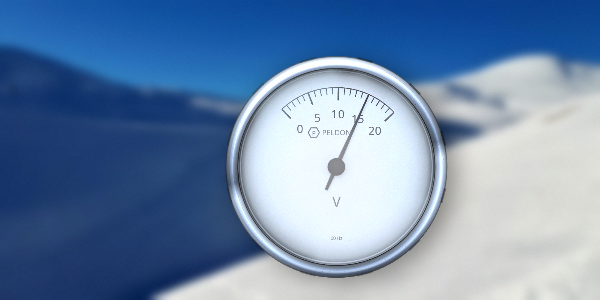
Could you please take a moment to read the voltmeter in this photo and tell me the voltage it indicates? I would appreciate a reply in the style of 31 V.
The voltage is 15 V
